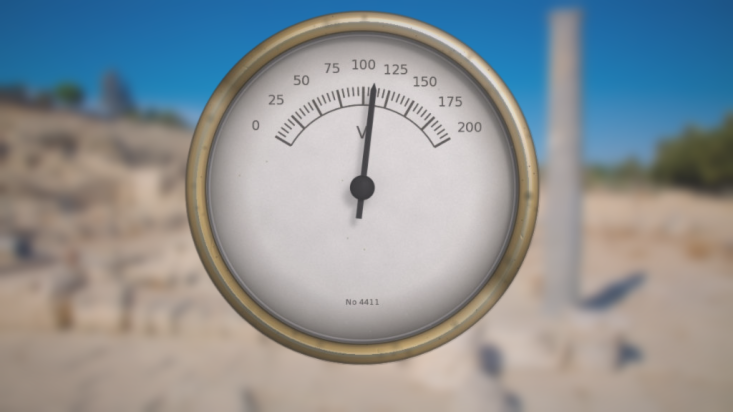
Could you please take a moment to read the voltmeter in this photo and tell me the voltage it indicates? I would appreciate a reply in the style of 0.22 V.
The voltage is 110 V
